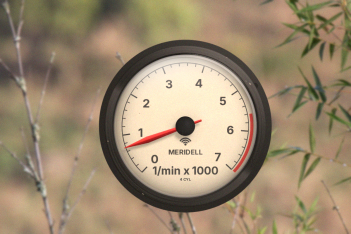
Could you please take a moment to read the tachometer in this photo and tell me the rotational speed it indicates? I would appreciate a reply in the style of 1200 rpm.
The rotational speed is 700 rpm
